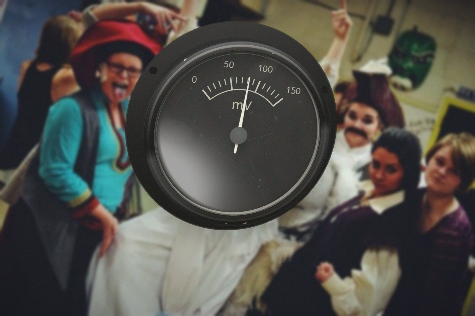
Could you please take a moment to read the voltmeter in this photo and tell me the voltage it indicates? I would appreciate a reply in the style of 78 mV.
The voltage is 80 mV
